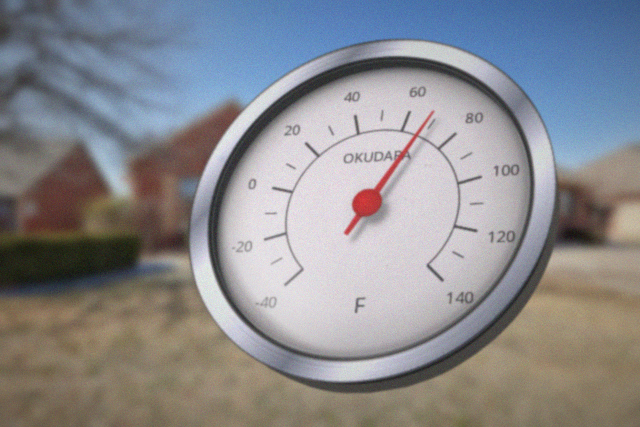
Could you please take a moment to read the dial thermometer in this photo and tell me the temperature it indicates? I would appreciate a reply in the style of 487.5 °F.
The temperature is 70 °F
